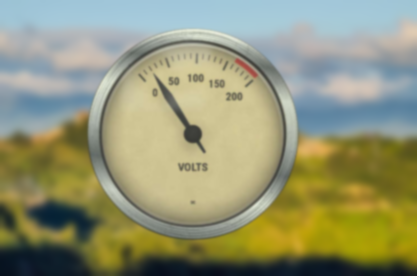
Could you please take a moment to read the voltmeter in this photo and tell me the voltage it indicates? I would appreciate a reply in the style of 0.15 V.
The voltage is 20 V
